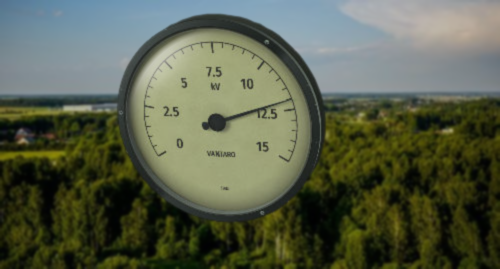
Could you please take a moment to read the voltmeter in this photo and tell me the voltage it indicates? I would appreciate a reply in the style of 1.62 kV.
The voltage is 12 kV
